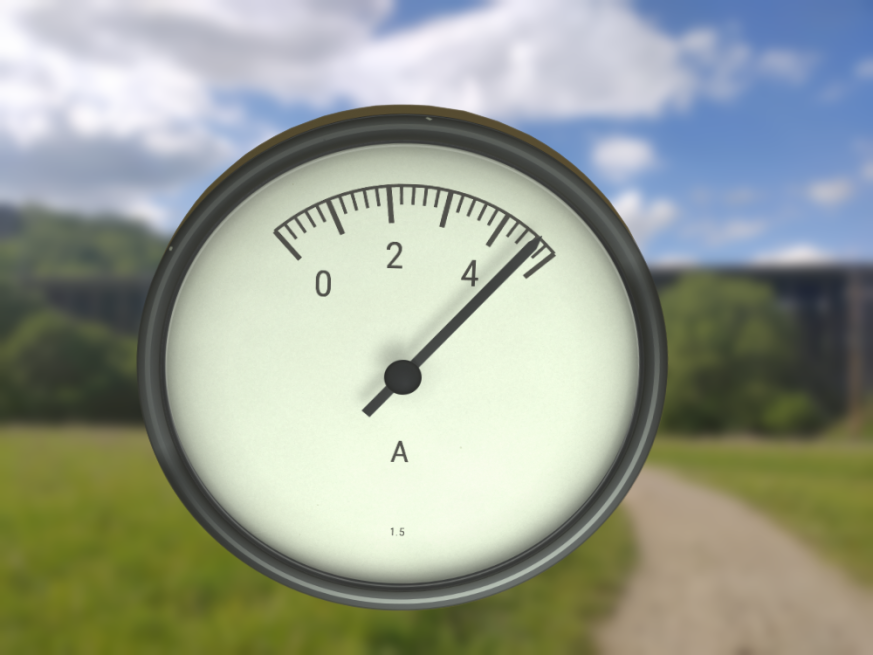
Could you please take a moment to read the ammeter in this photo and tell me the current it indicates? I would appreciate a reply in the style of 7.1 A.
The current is 4.6 A
